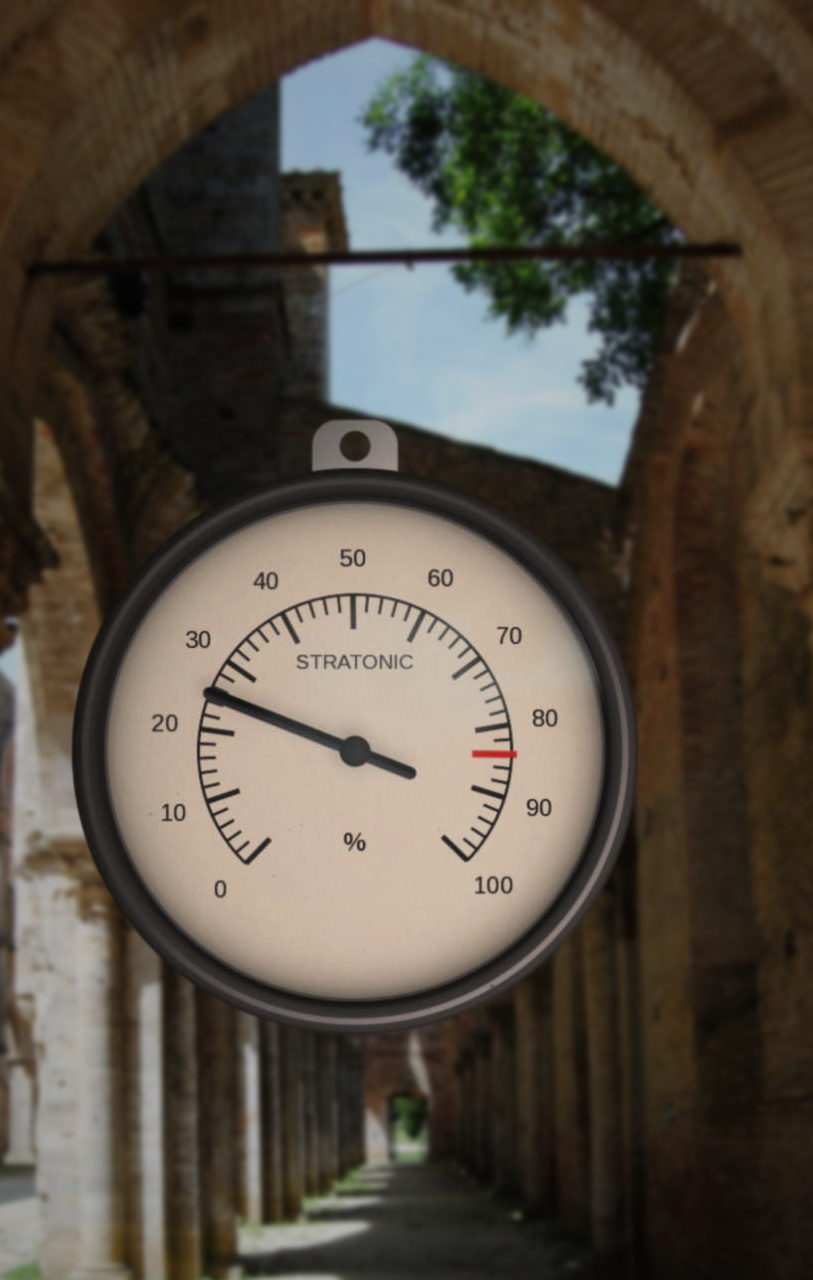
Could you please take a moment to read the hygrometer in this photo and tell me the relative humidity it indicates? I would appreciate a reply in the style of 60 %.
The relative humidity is 25 %
